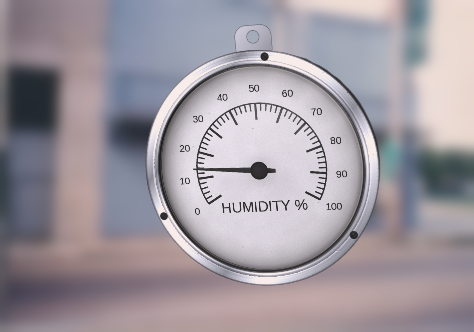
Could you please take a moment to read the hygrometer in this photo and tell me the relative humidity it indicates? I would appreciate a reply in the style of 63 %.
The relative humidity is 14 %
